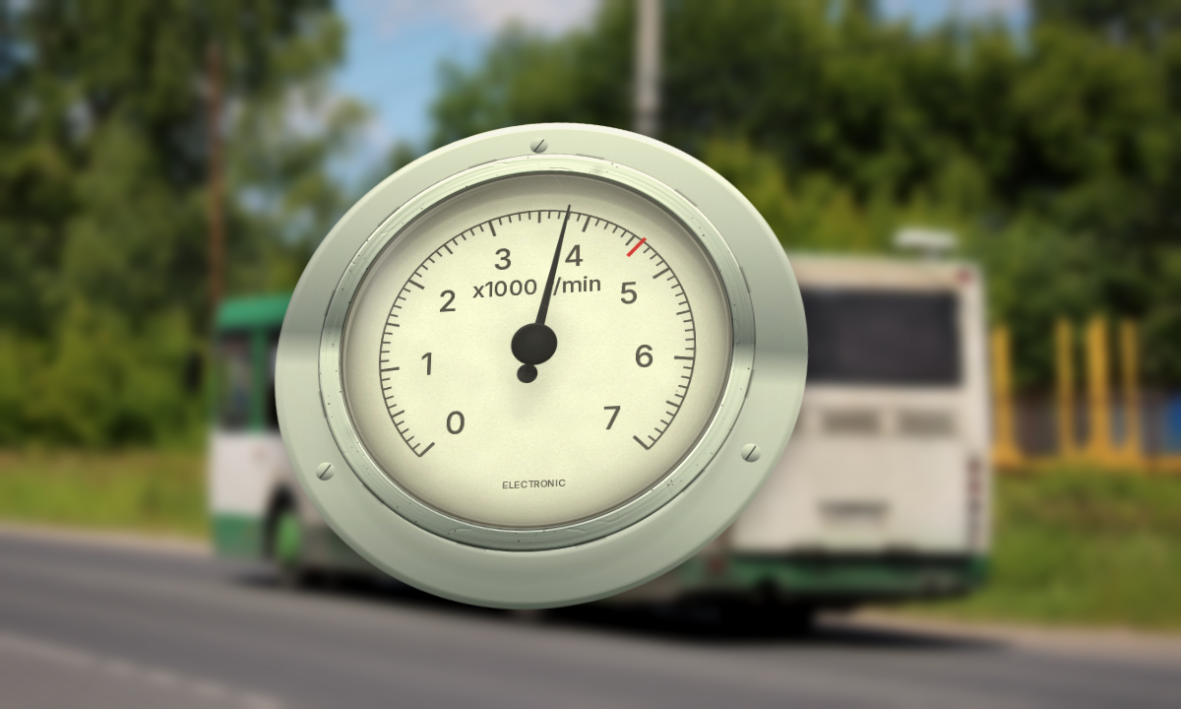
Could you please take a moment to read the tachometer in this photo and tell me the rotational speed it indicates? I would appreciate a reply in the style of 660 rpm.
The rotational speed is 3800 rpm
